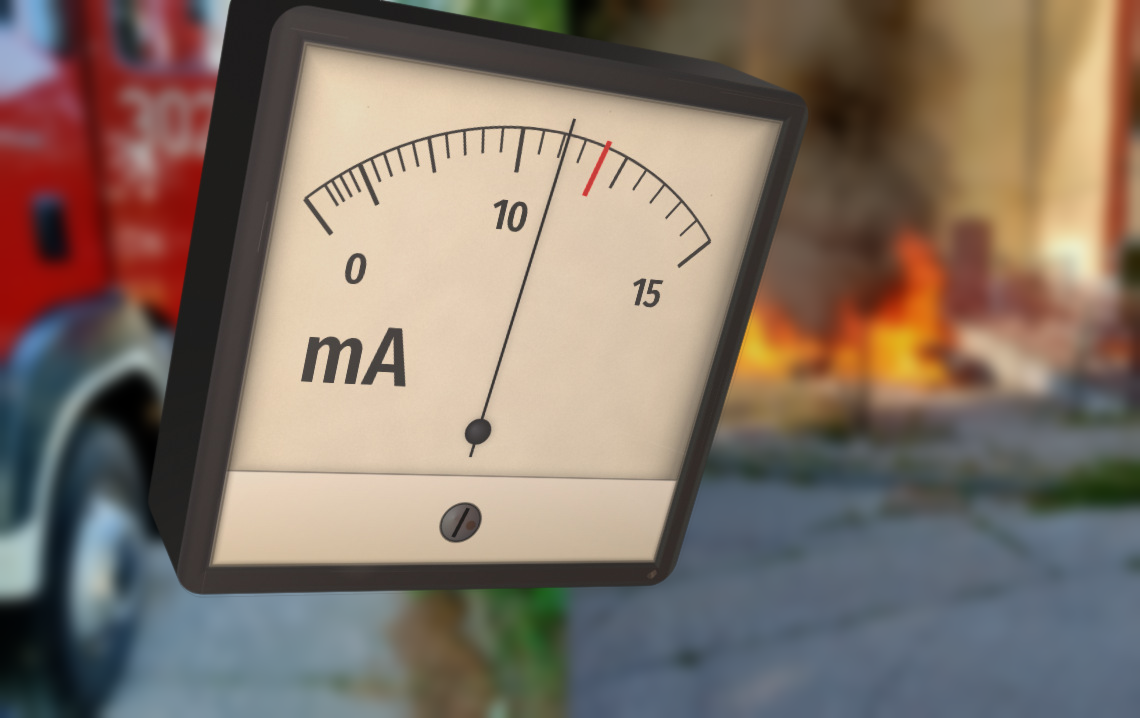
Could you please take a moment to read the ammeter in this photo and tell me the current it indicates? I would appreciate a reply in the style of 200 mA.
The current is 11 mA
